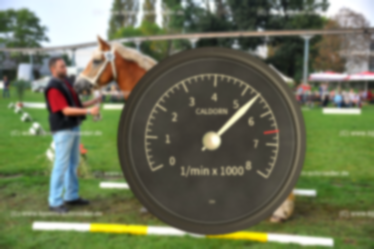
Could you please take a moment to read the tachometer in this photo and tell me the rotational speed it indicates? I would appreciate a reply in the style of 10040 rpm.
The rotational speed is 5400 rpm
